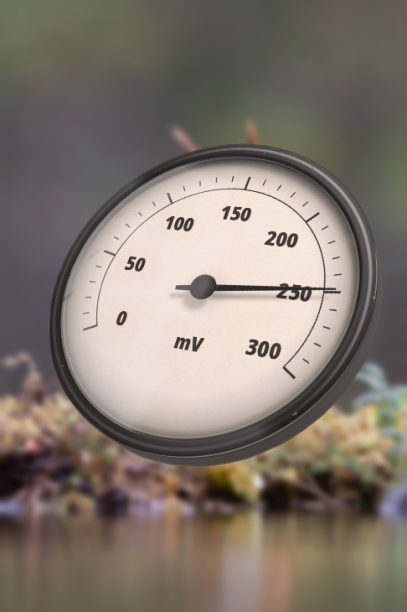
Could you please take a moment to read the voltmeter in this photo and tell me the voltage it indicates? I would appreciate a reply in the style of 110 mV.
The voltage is 250 mV
